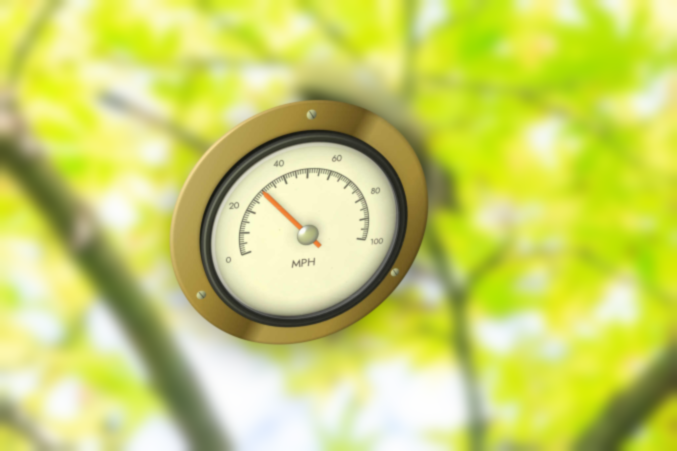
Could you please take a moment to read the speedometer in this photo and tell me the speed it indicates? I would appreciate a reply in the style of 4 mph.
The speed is 30 mph
